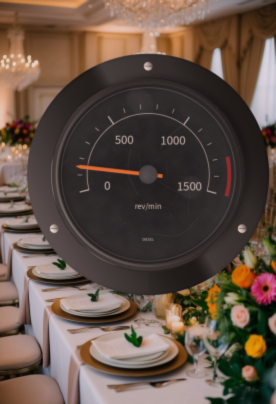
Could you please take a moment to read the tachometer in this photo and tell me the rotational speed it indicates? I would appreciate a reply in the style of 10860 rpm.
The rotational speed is 150 rpm
